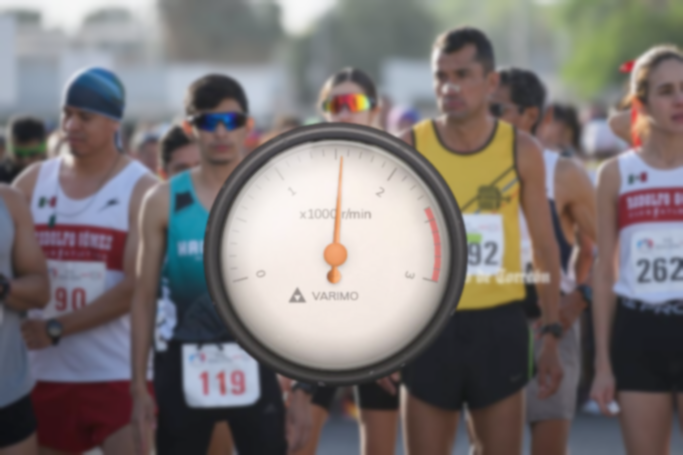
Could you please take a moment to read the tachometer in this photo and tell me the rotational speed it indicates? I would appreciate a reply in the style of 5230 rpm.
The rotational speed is 1550 rpm
